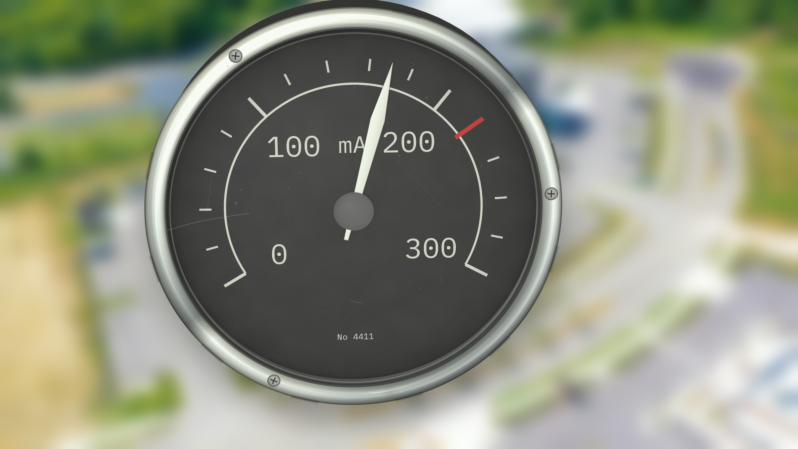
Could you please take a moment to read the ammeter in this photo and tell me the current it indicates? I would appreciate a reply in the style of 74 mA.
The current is 170 mA
